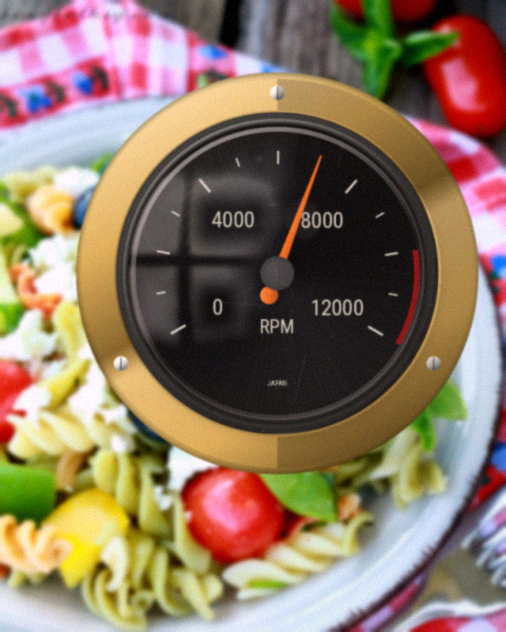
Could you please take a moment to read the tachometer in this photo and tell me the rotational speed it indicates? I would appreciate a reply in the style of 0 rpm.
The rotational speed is 7000 rpm
